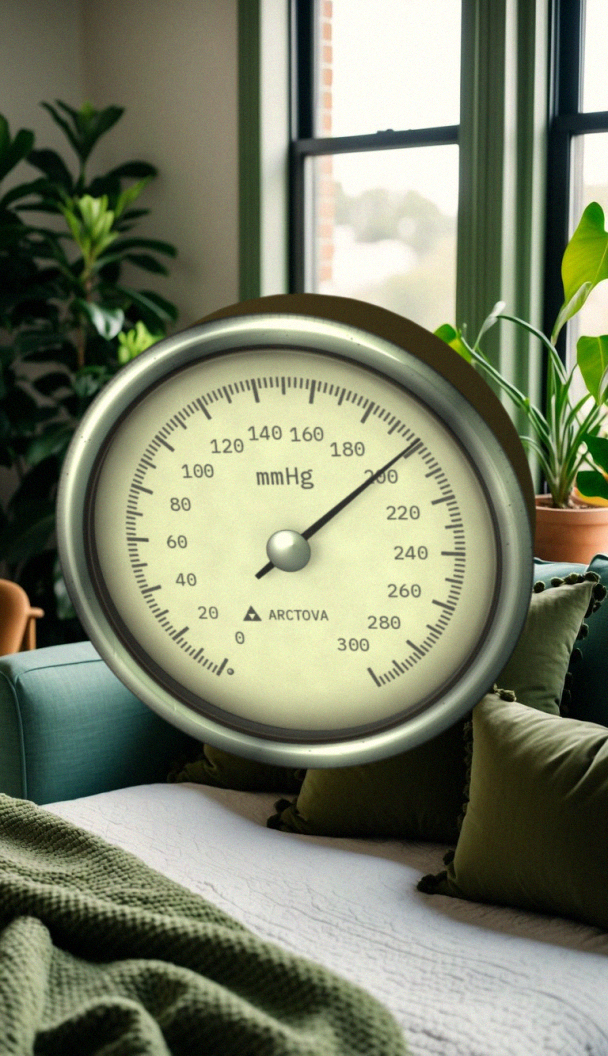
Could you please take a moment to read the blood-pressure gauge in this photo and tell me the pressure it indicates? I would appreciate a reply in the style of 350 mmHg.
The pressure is 198 mmHg
